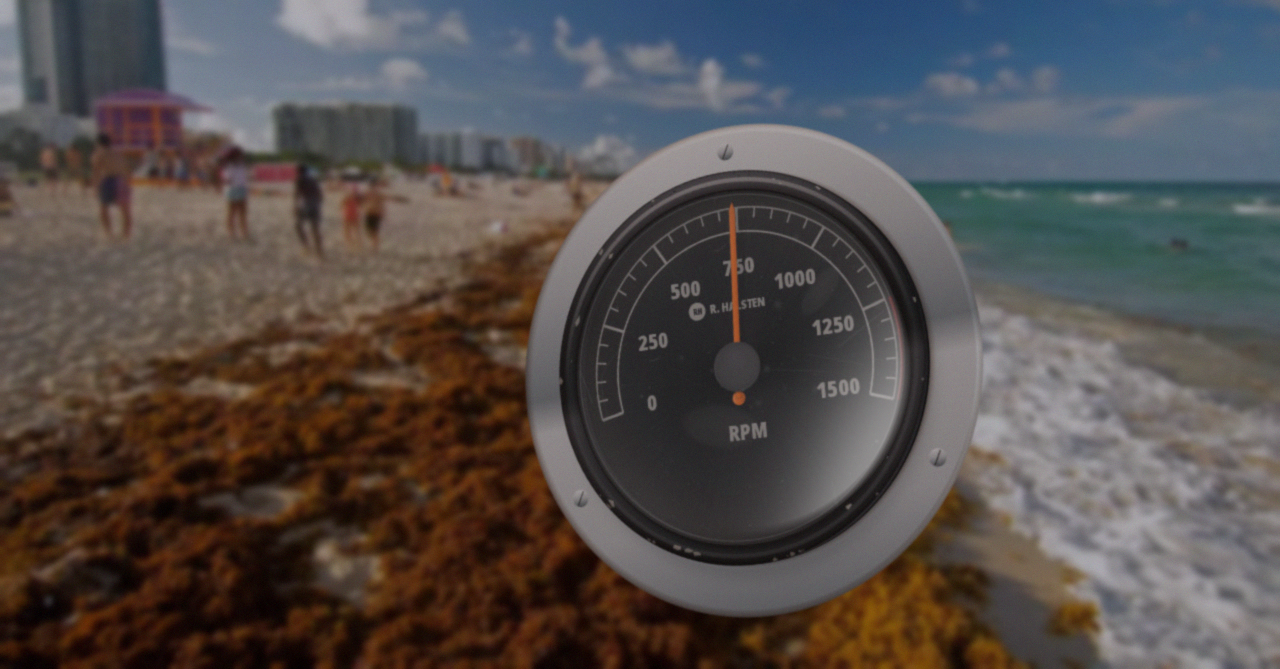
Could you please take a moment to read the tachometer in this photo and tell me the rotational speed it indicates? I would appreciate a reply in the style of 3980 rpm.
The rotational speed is 750 rpm
